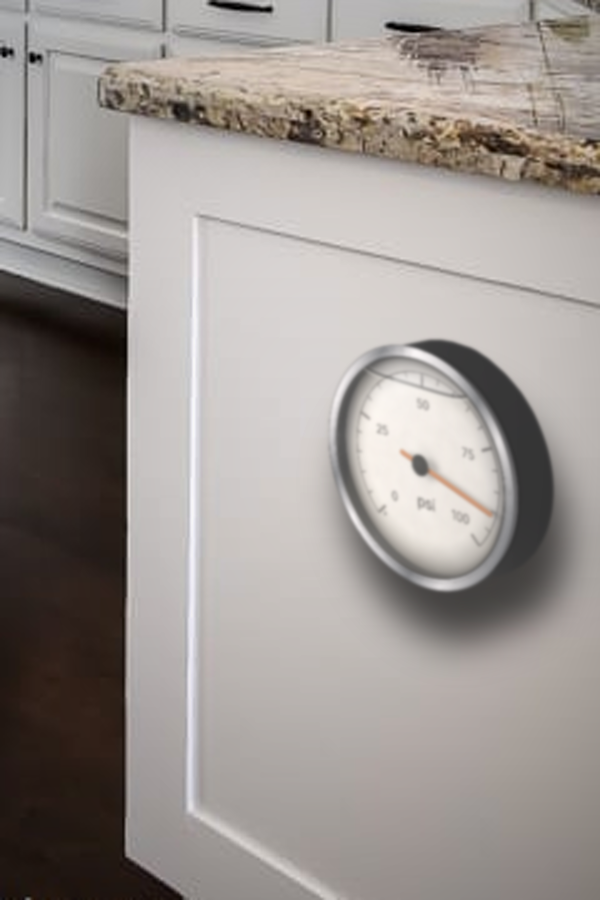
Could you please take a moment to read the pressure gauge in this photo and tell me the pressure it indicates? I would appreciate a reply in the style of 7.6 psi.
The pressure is 90 psi
